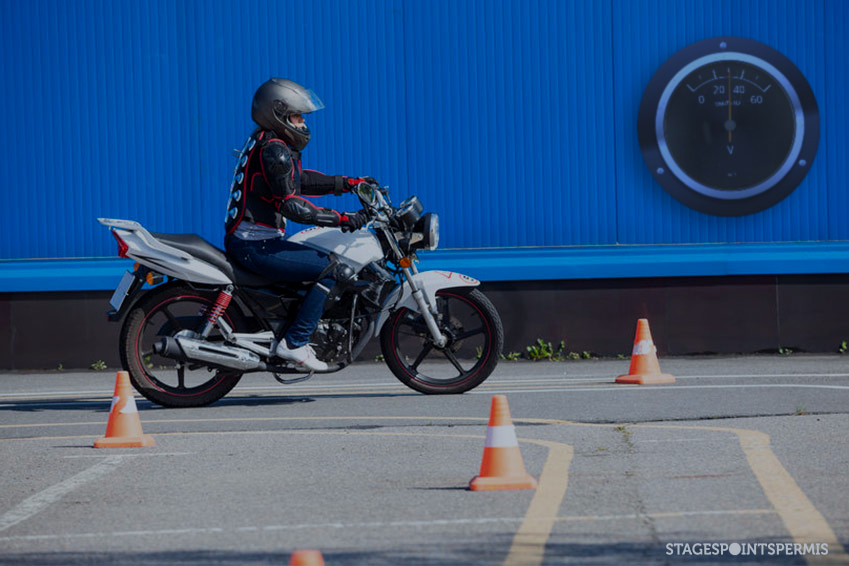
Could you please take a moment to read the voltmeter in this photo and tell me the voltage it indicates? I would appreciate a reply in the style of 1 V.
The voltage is 30 V
